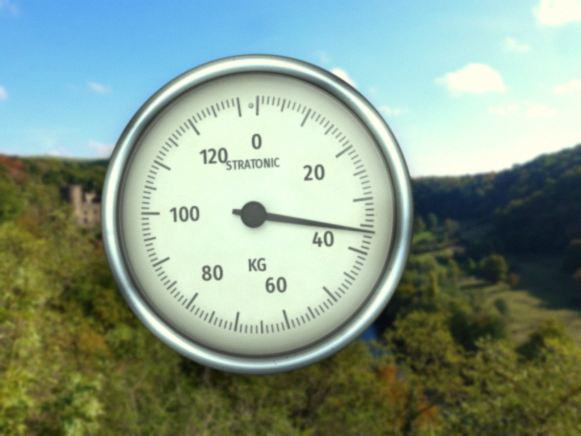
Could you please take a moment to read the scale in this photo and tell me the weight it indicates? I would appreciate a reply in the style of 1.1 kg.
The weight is 36 kg
